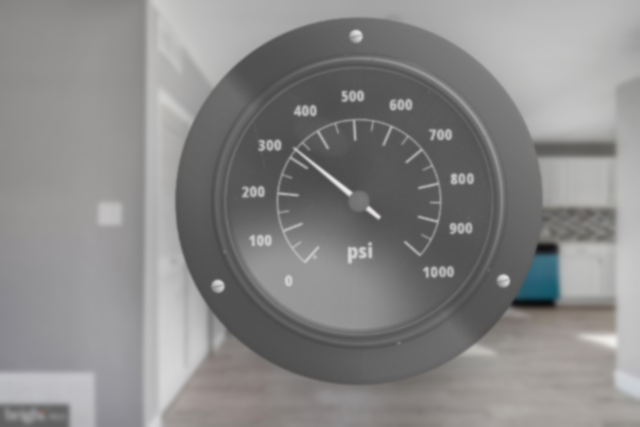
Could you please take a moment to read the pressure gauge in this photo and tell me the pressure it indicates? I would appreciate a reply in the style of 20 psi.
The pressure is 325 psi
